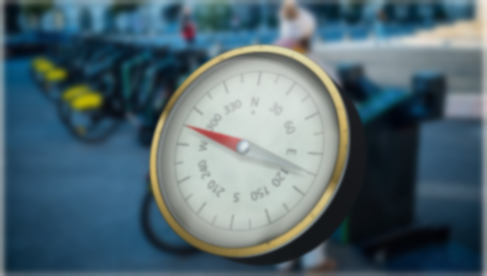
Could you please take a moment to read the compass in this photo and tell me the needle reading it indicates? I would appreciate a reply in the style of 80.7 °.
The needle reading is 285 °
